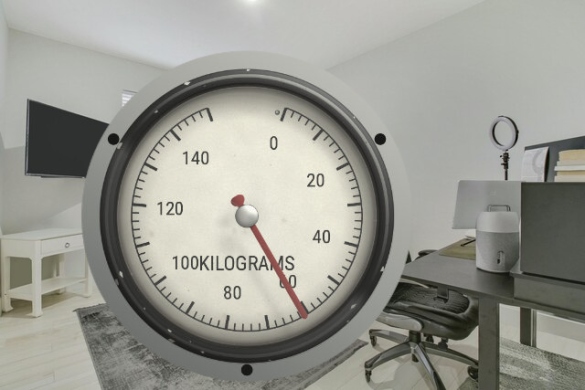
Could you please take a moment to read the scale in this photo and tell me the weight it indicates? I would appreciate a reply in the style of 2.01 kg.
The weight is 61 kg
